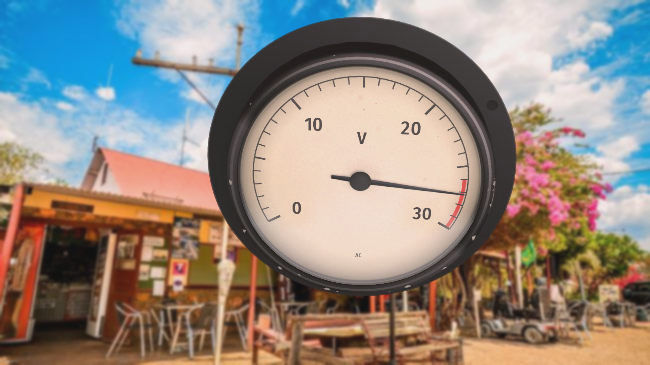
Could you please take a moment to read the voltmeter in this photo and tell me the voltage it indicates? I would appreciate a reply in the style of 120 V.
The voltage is 27 V
